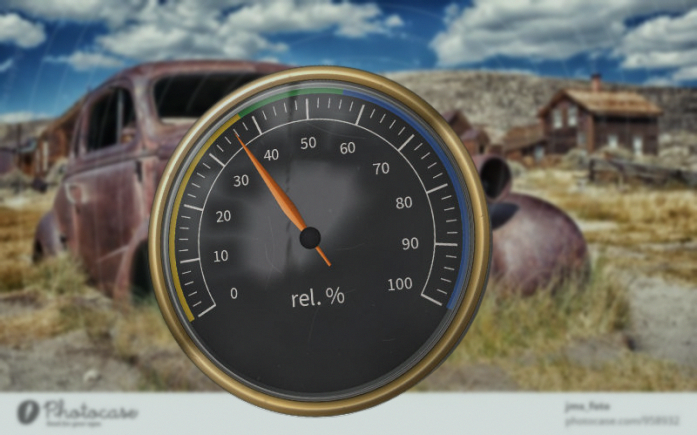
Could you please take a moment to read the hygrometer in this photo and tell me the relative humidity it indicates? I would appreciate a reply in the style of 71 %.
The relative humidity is 36 %
